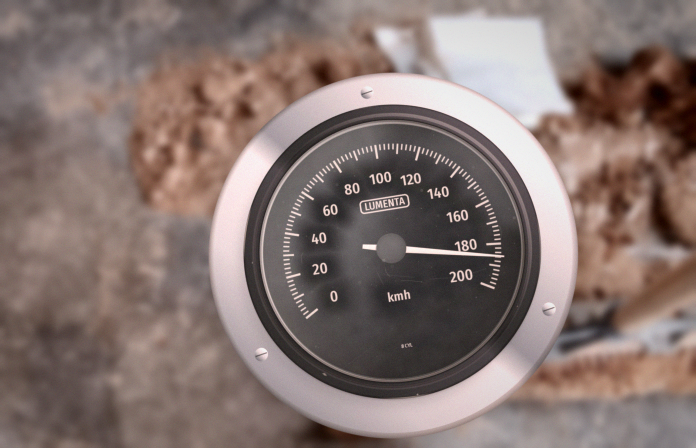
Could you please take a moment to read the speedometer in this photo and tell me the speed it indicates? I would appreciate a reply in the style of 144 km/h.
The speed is 186 km/h
